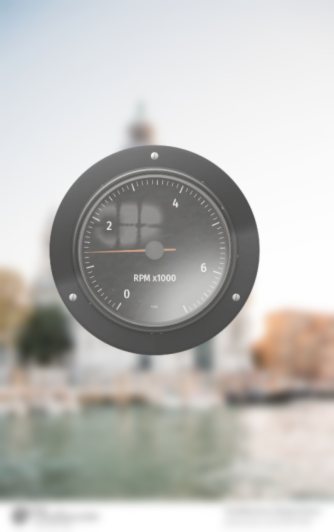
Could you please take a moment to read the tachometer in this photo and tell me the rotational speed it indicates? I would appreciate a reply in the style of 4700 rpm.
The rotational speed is 1300 rpm
